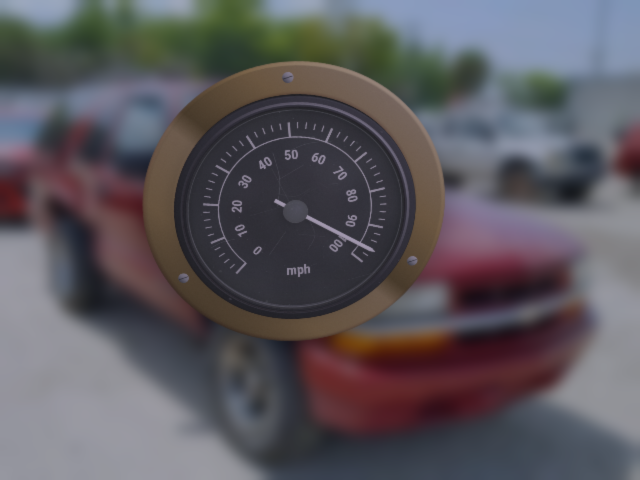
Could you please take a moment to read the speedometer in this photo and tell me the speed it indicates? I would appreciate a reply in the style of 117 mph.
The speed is 96 mph
